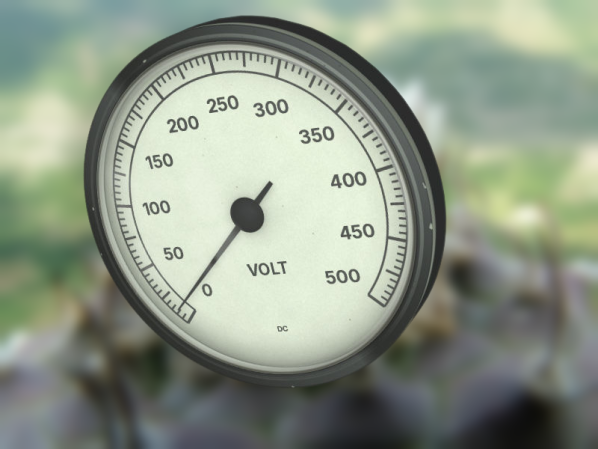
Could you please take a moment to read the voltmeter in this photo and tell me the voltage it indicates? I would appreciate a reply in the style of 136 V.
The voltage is 10 V
